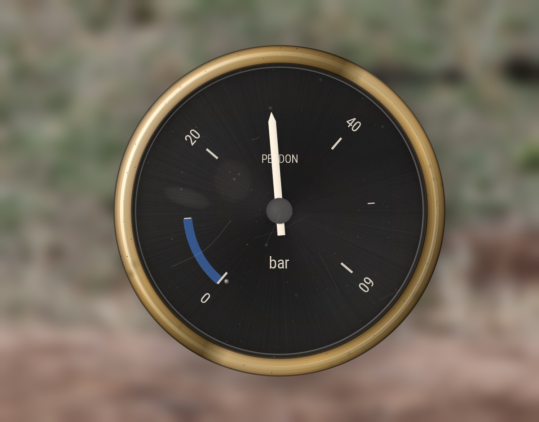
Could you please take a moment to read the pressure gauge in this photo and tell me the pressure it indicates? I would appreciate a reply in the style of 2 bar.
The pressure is 30 bar
